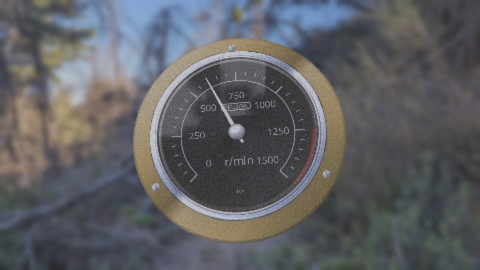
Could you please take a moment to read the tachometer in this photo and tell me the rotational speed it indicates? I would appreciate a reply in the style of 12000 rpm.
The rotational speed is 600 rpm
